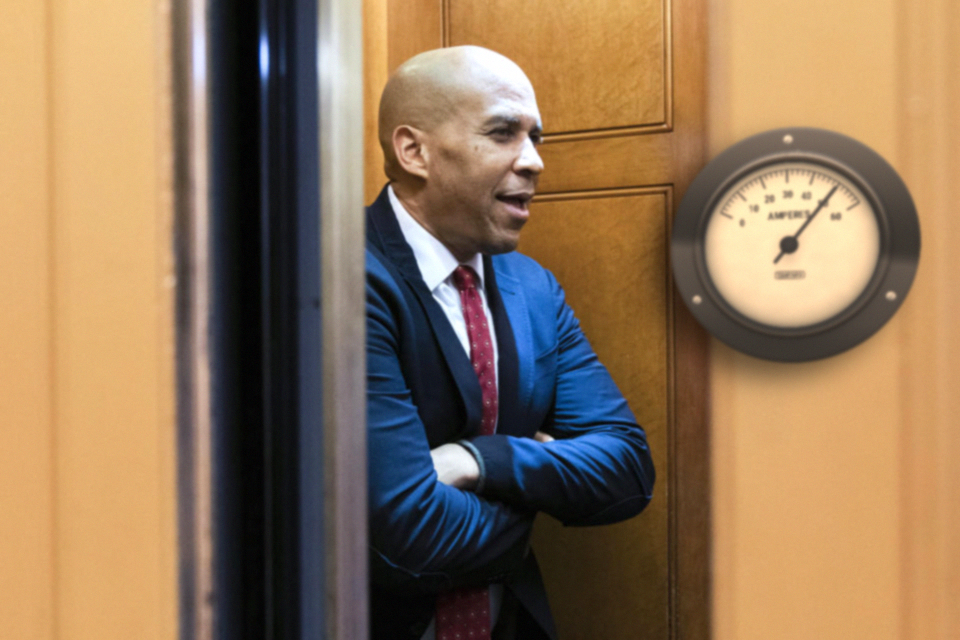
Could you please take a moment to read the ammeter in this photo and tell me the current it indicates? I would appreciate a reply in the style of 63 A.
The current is 50 A
